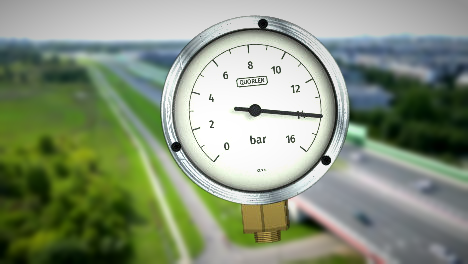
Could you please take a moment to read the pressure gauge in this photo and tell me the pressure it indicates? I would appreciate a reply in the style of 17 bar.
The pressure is 14 bar
